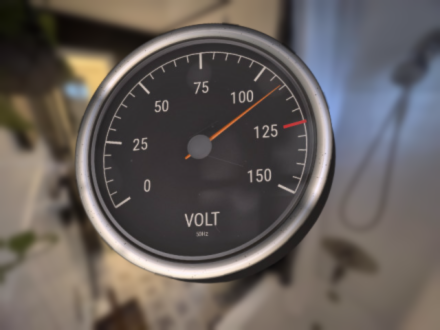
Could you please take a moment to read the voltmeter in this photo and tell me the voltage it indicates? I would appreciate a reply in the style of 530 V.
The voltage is 110 V
